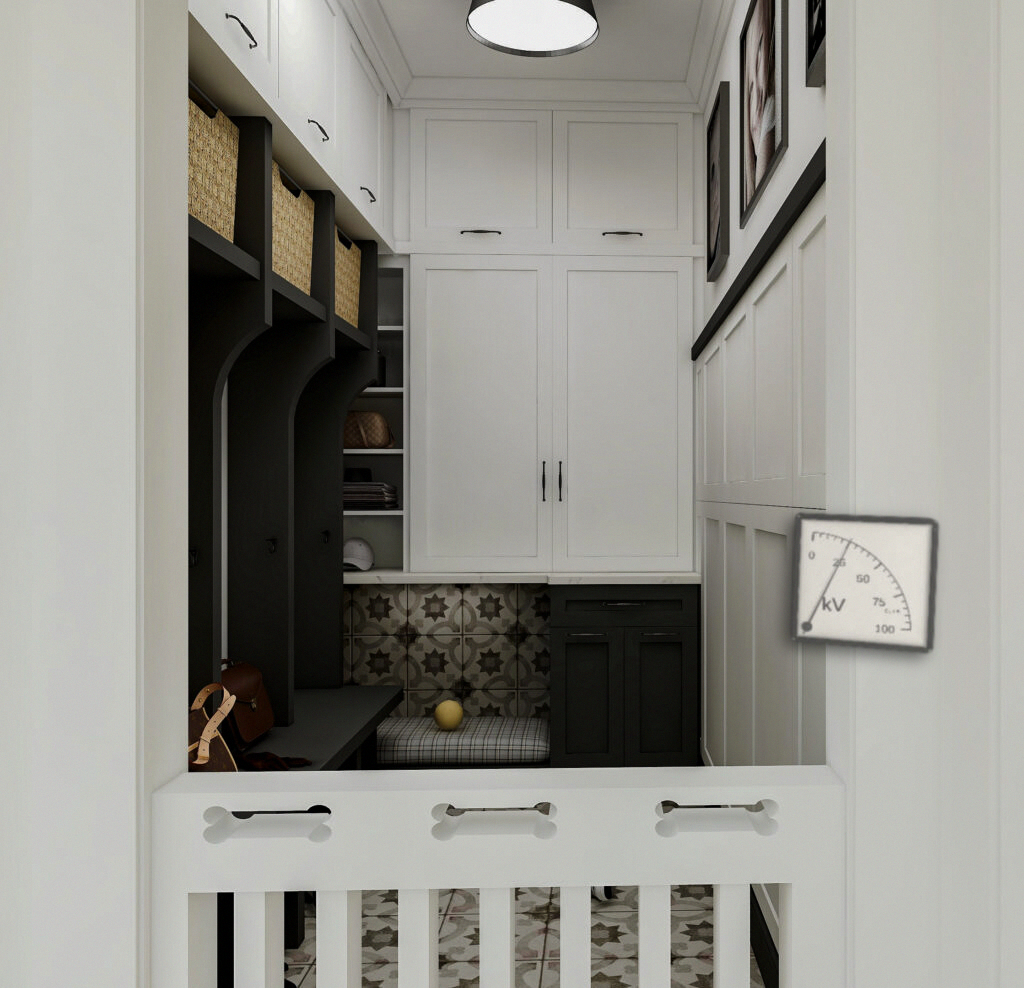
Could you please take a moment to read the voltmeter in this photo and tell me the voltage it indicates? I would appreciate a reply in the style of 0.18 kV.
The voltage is 25 kV
